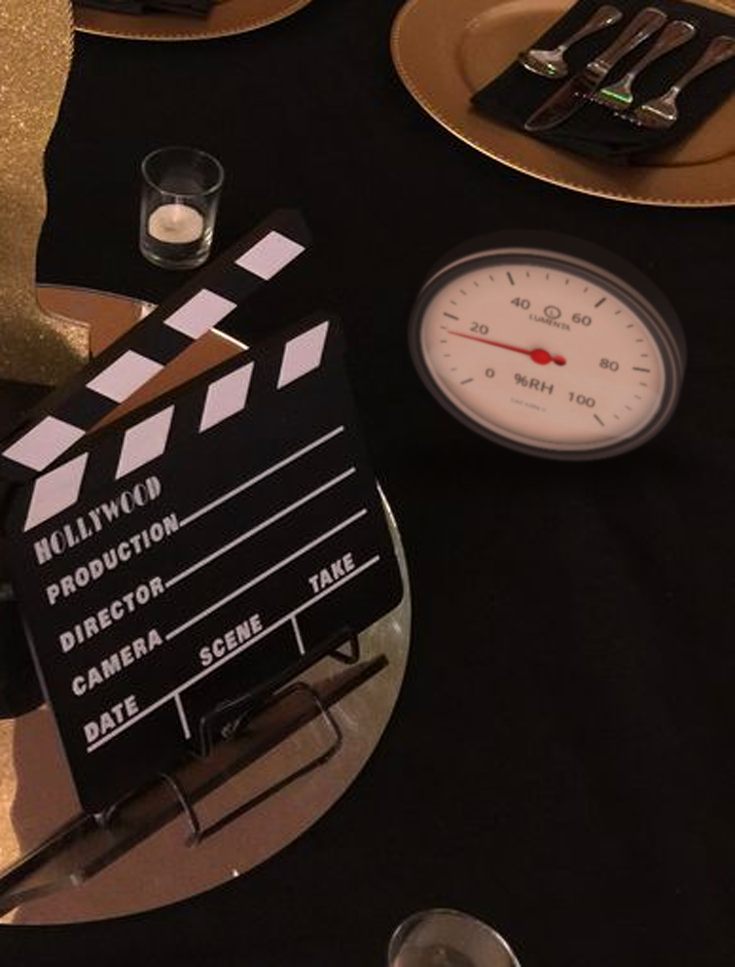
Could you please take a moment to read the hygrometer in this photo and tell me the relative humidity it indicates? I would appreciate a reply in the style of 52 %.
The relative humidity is 16 %
